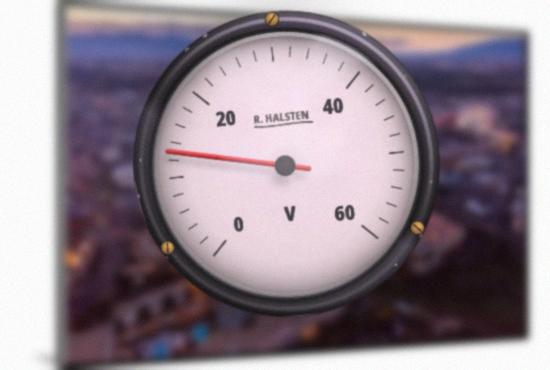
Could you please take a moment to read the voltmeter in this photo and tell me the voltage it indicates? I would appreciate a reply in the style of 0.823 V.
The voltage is 13 V
